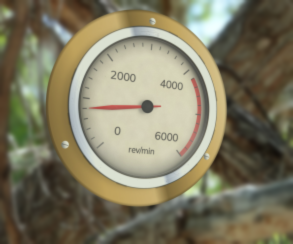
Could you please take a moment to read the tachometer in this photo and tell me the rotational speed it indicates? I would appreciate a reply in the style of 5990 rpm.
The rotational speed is 800 rpm
